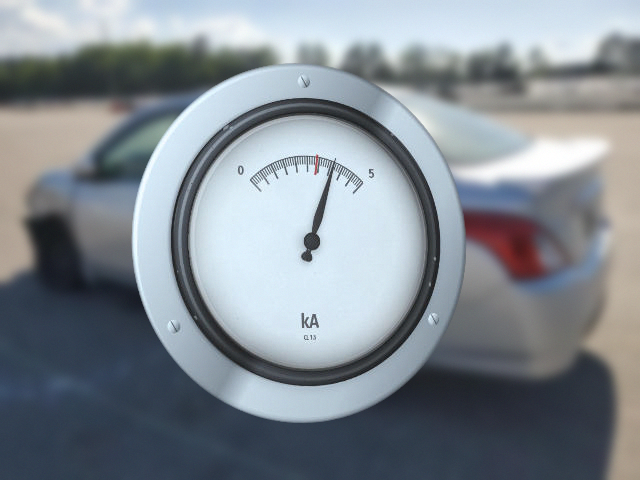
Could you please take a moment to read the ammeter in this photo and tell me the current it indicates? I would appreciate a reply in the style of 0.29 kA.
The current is 3.5 kA
